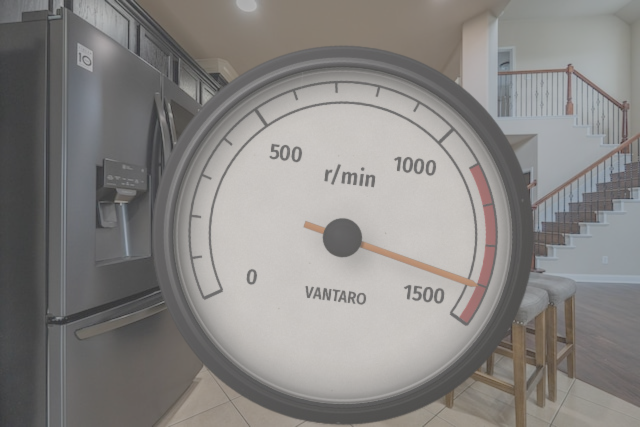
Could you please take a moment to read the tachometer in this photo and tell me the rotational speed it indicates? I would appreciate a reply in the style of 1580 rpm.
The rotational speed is 1400 rpm
